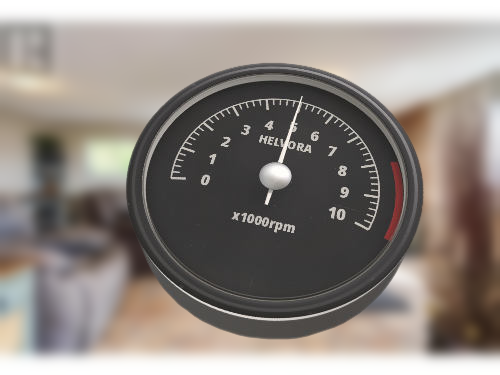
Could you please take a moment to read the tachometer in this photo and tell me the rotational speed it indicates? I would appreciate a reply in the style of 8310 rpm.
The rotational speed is 5000 rpm
